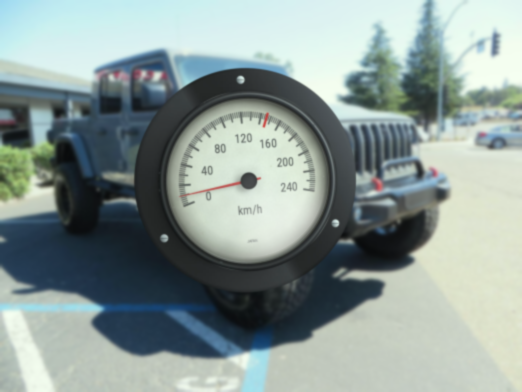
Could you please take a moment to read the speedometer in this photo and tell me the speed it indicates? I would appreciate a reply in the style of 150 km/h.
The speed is 10 km/h
